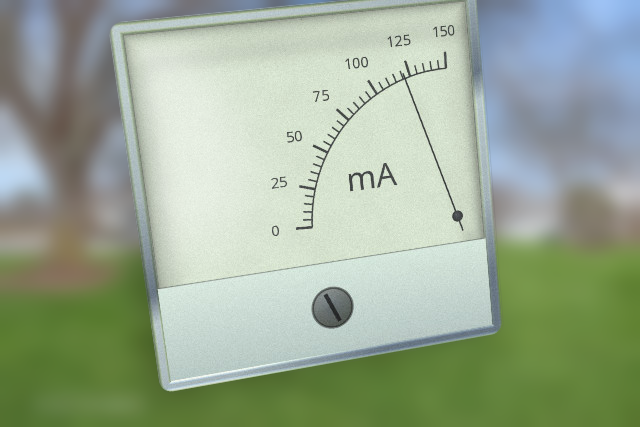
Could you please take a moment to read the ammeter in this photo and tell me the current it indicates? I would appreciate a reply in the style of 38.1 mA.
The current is 120 mA
